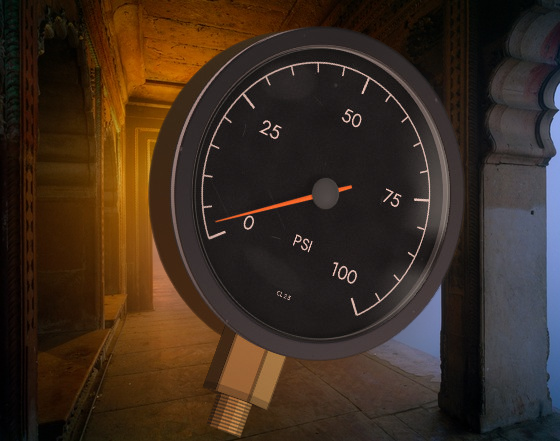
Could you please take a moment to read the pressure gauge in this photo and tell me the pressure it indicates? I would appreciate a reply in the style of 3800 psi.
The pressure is 2.5 psi
